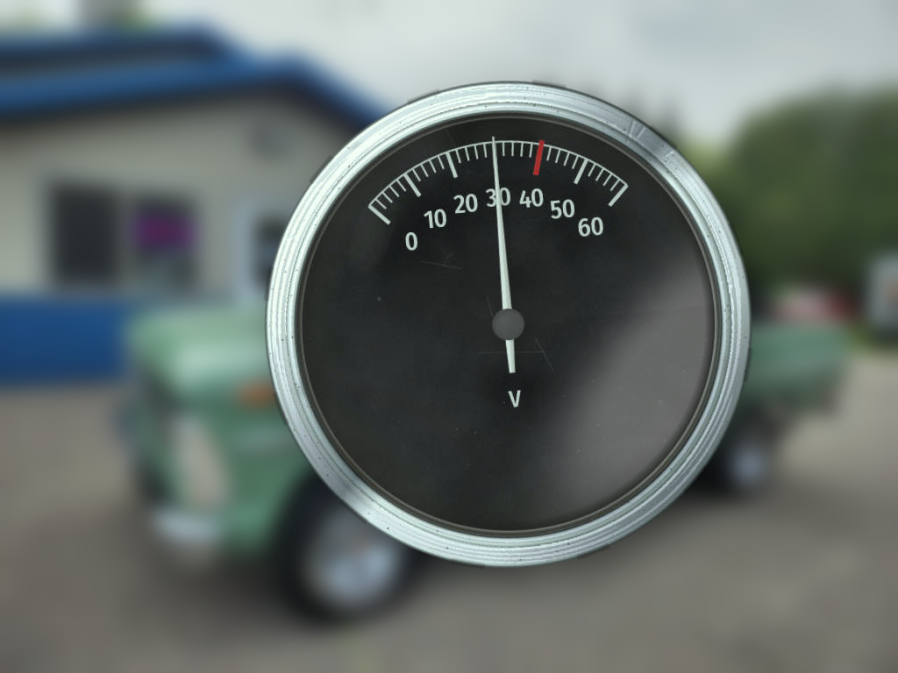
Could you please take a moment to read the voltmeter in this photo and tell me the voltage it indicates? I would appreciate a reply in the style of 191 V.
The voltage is 30 V
